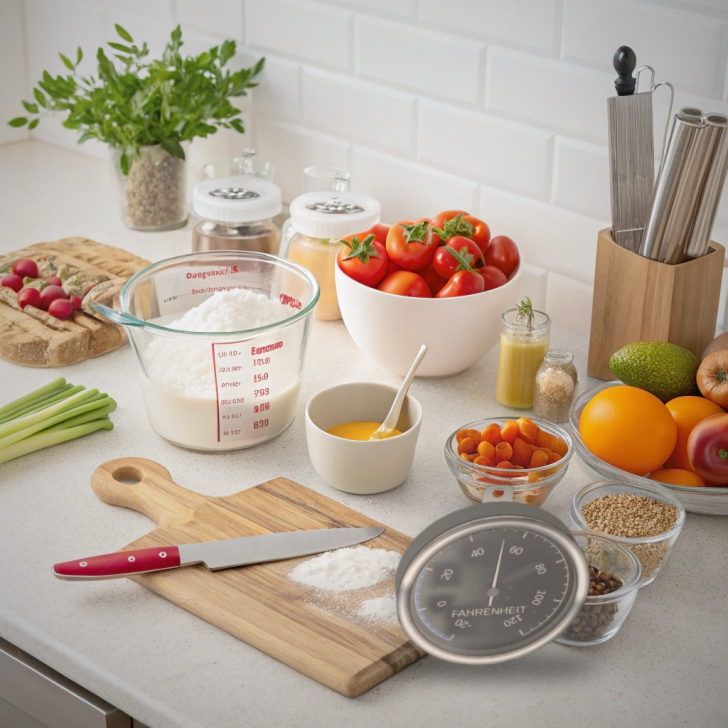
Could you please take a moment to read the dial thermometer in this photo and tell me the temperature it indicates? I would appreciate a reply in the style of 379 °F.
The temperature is 52 °F
